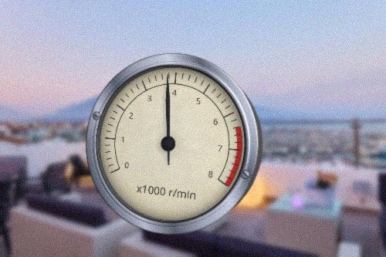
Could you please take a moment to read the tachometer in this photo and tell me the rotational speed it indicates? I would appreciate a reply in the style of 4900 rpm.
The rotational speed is 3800 rpm
